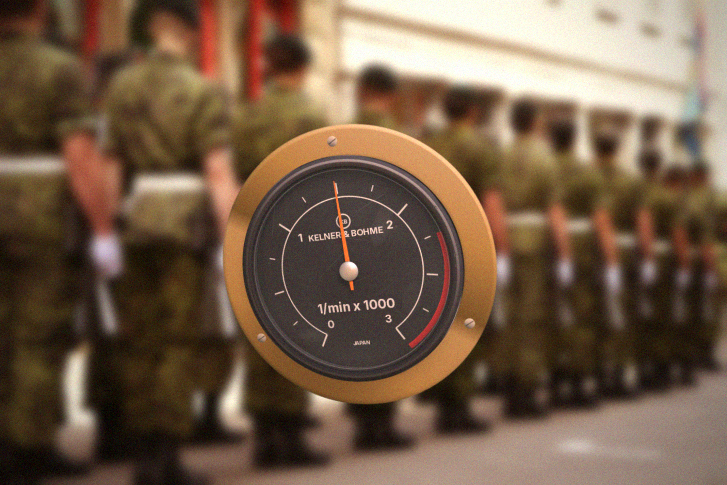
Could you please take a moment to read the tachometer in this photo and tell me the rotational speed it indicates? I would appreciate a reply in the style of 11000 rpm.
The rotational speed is 1500 rpm
